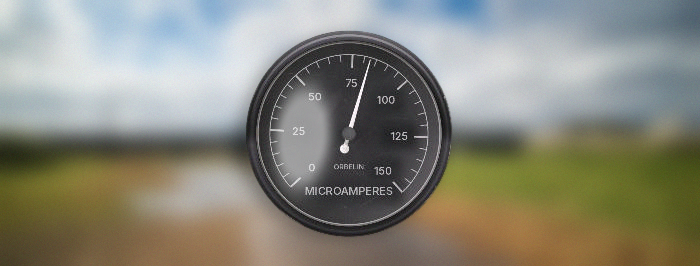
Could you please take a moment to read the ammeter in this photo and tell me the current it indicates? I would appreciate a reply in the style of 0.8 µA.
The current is 82.5 µA
